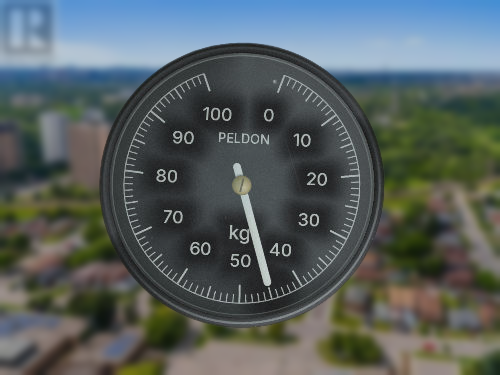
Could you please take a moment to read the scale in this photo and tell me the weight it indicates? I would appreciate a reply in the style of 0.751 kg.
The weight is 45 kg
